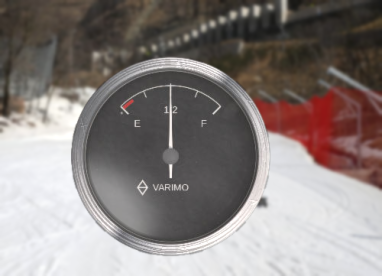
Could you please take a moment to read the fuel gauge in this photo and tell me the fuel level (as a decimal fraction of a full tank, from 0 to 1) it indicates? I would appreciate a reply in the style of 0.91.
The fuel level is 0.5
